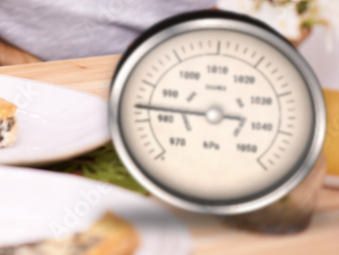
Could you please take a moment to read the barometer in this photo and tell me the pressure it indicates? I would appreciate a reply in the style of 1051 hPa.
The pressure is 984 hPa
